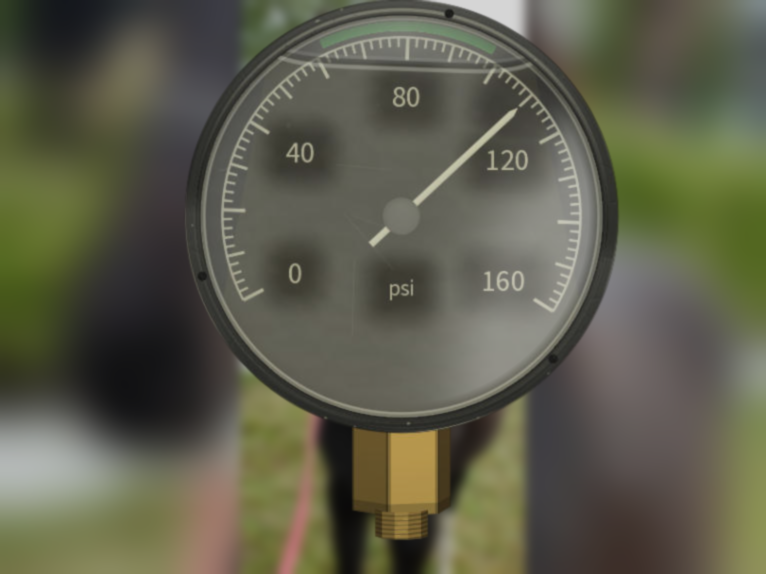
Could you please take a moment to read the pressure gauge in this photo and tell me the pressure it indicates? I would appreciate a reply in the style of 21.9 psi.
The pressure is 110 psi
